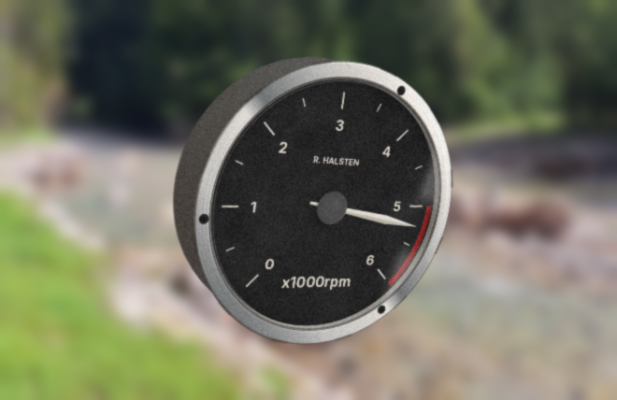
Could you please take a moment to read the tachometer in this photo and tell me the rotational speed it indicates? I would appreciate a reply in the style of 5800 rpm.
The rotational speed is 5250 rpm
